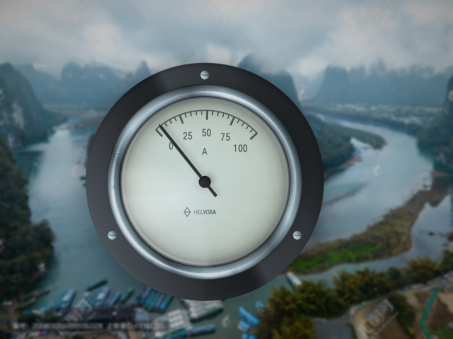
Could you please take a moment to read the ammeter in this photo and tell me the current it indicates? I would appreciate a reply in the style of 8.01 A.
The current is 5 A
